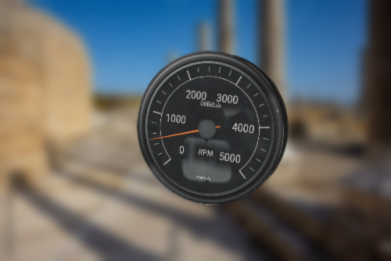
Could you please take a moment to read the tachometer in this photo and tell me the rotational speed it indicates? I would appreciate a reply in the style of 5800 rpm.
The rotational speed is 500 rpm
